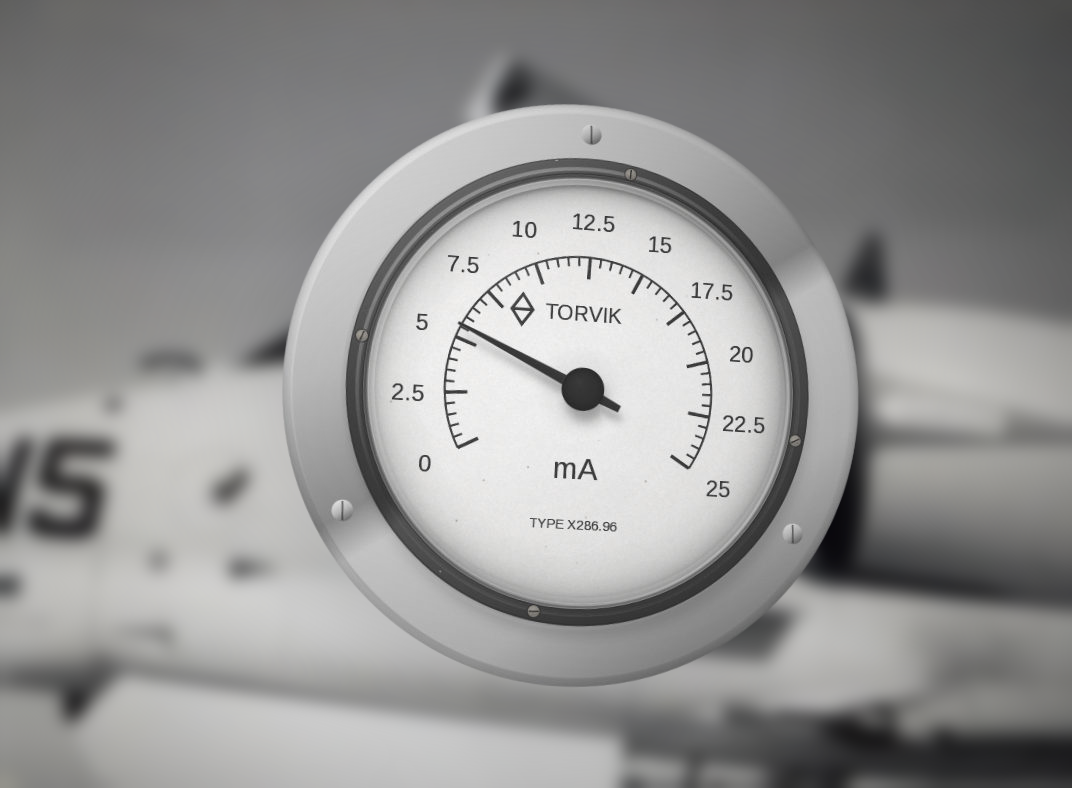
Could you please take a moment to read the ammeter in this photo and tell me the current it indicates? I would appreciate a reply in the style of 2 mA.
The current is 5.5 mA
